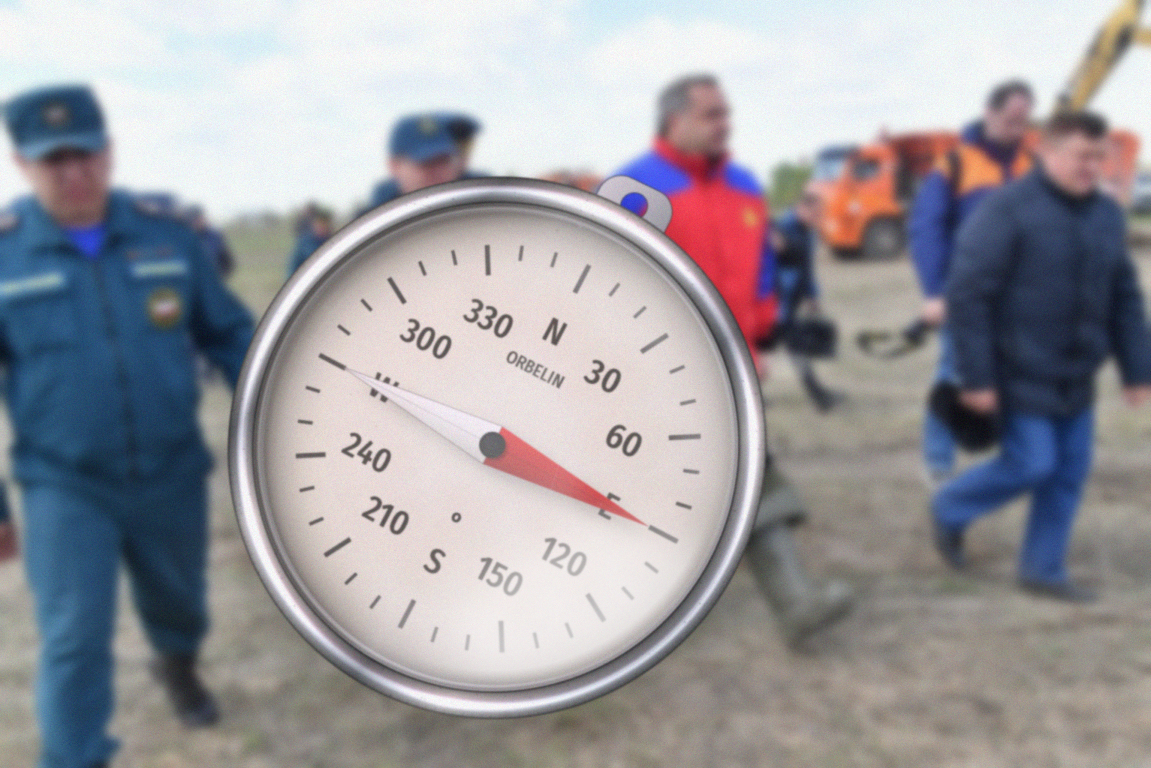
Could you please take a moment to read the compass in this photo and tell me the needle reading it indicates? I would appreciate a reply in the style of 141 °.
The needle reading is 90 °
